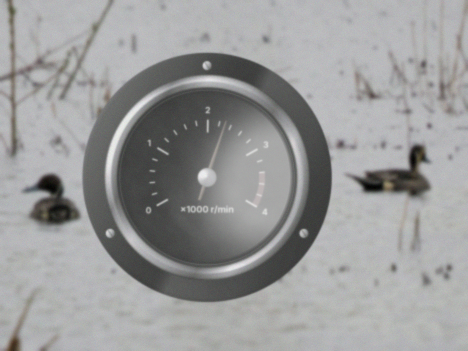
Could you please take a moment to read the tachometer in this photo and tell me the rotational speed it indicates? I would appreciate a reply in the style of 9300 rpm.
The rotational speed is 2300 rpm
